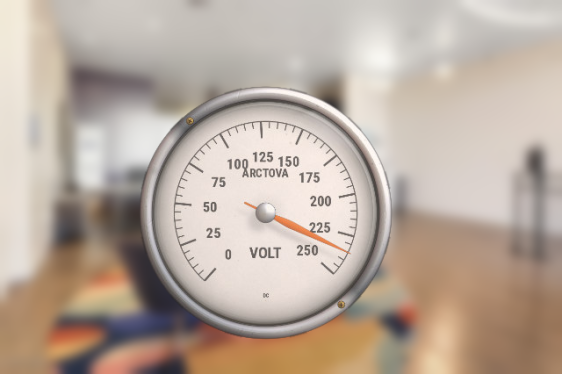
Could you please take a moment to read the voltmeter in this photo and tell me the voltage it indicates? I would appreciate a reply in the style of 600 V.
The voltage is 235 V
